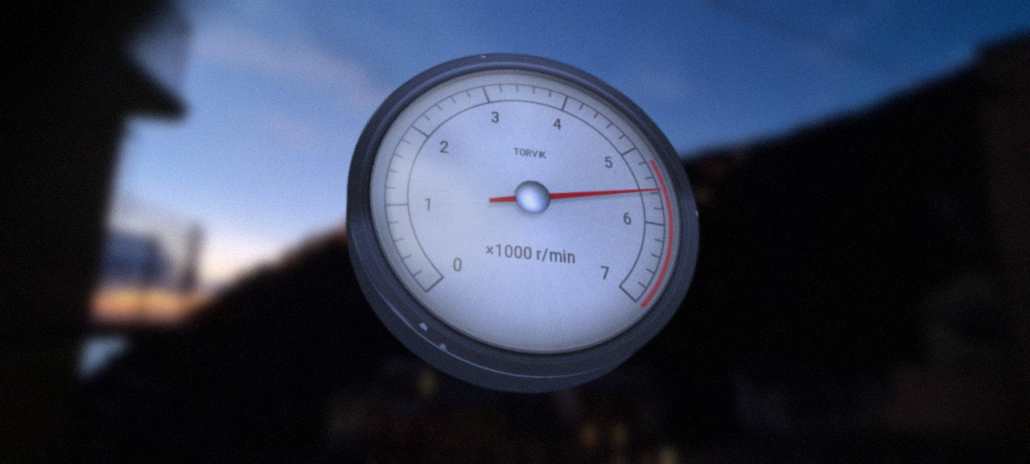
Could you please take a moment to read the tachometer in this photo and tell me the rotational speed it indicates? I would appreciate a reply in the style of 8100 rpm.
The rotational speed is 5600 rpm
